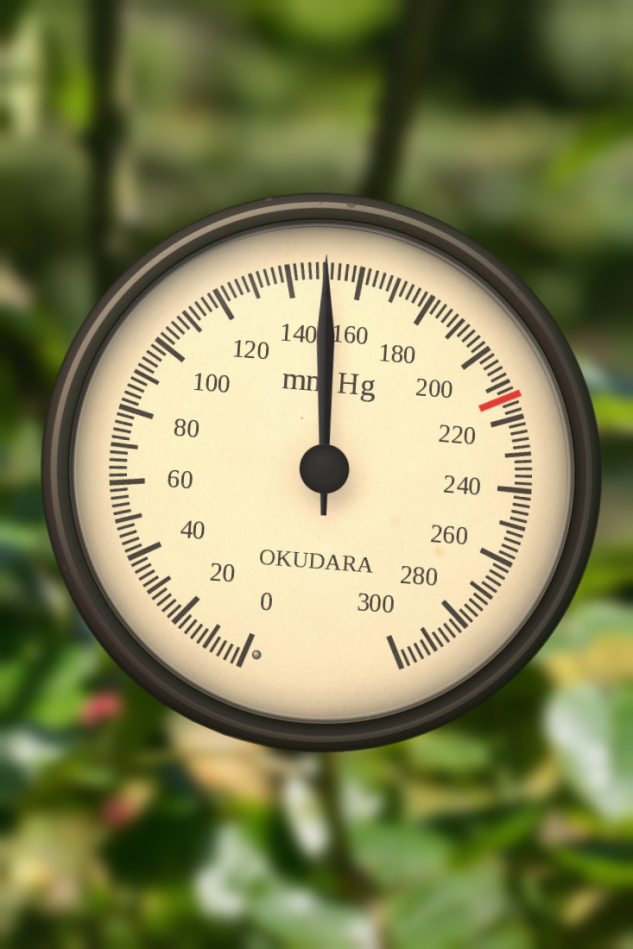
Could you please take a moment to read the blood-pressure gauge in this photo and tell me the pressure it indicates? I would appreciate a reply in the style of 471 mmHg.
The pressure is 150 mmHg
